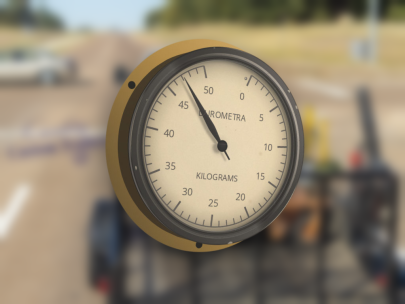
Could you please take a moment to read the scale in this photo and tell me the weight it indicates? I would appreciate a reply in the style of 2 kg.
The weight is 47 kg
